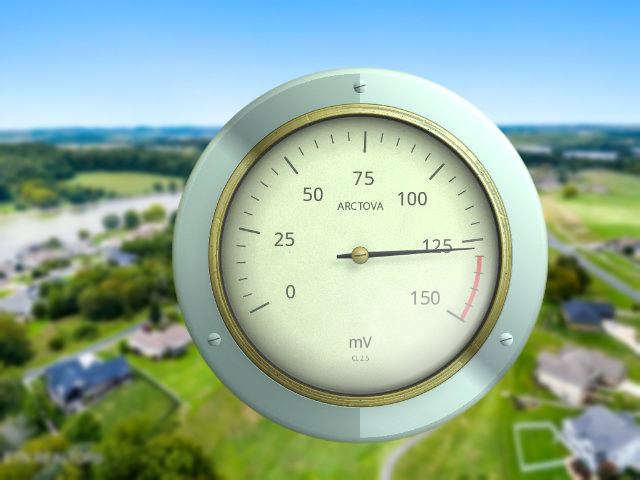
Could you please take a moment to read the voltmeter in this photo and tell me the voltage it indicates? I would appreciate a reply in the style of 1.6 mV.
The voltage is 127.5 mV
